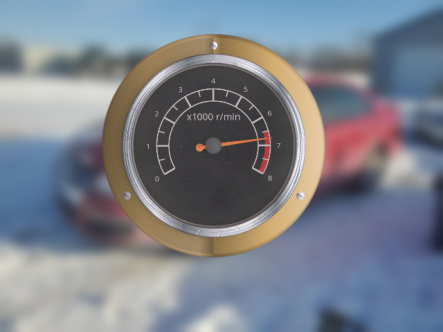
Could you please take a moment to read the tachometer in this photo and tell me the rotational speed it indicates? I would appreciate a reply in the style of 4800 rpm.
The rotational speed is 6750 rpm
